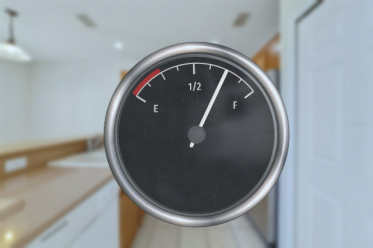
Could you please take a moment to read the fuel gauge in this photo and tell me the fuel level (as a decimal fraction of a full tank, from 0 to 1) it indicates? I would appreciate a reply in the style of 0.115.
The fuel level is 0.75
